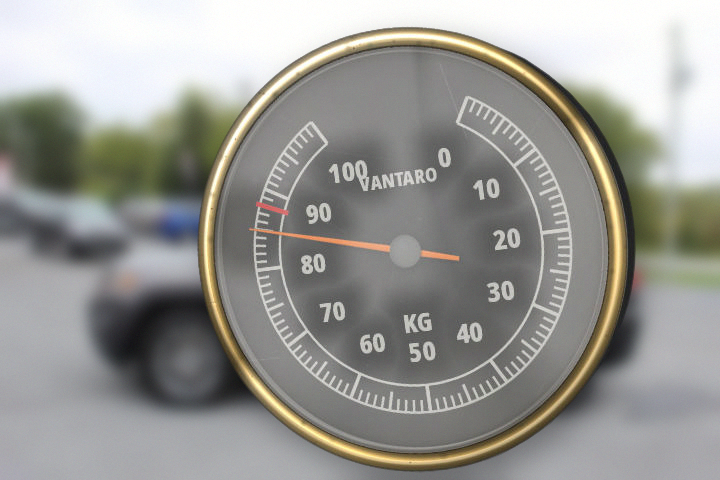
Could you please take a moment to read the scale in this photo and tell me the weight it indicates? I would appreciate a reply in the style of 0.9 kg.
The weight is 85 kg
